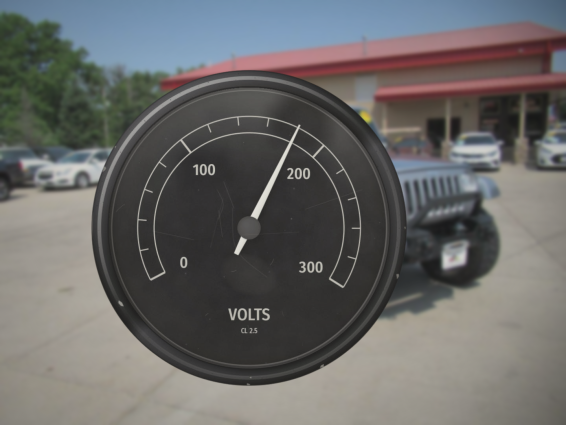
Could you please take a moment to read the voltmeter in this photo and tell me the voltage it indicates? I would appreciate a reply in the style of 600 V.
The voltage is 180 V
